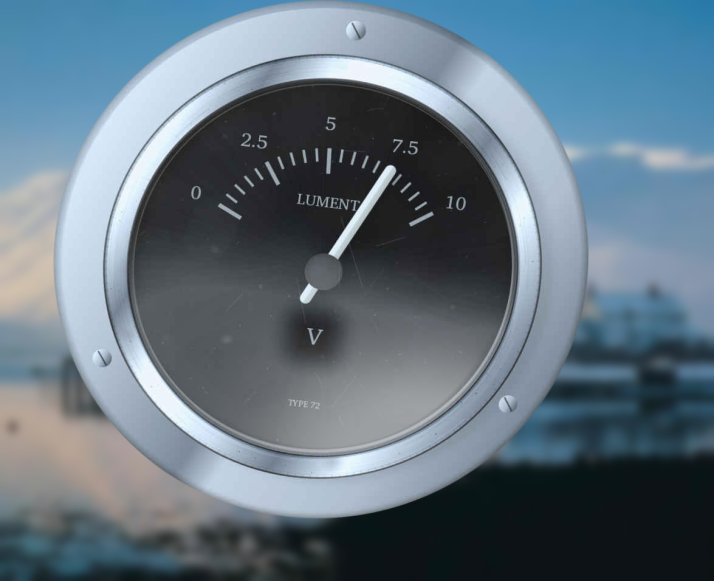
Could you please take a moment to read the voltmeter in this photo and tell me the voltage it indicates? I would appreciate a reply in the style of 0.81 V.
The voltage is 7.5 V
